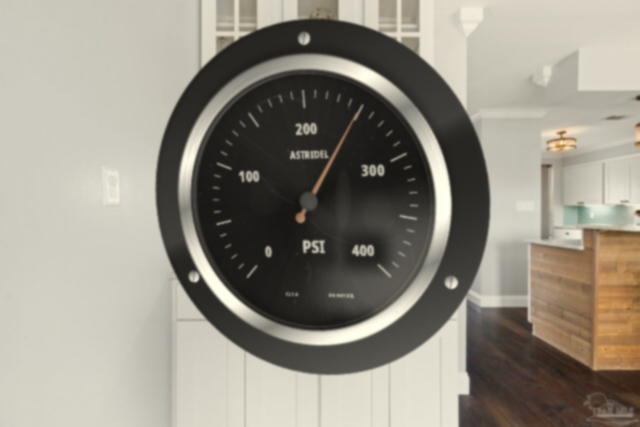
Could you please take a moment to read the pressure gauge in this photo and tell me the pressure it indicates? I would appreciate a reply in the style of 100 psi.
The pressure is 250 psi
